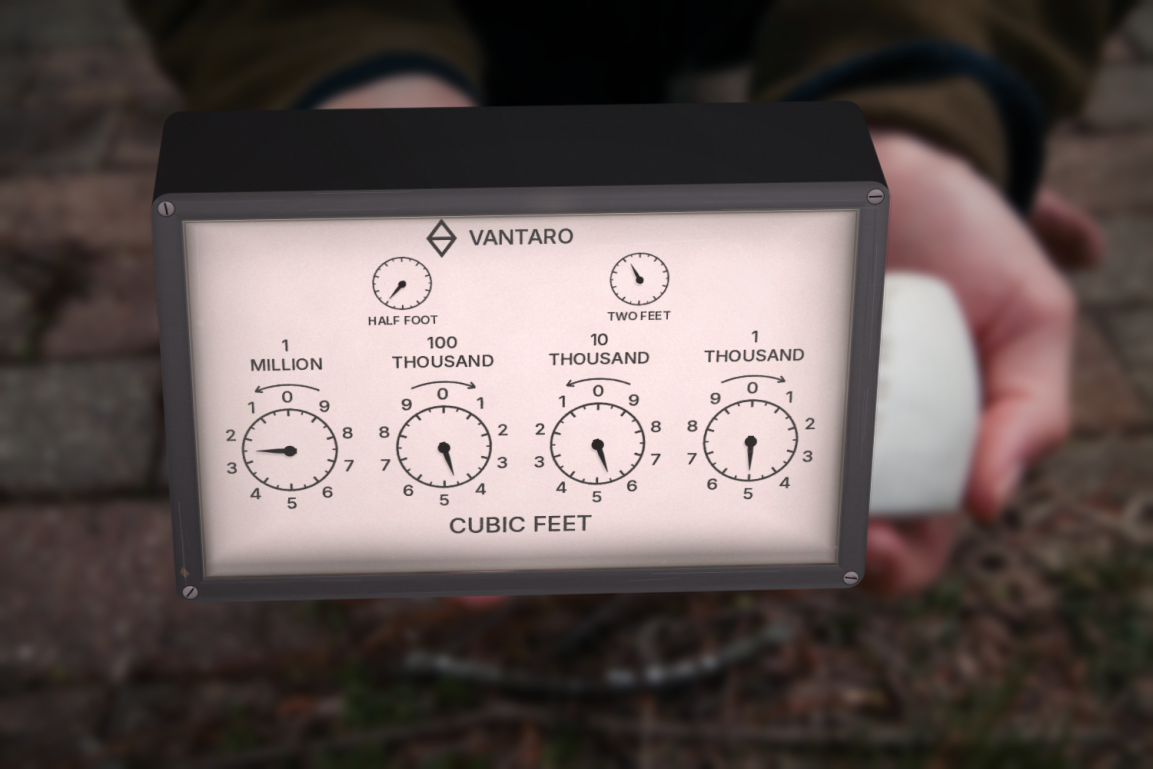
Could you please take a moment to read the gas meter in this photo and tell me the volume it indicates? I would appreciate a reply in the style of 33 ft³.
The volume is 245500 ft³
